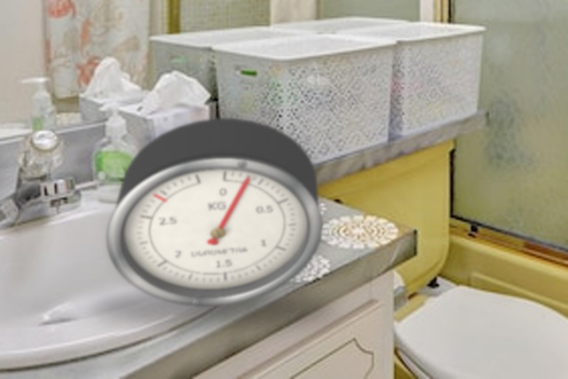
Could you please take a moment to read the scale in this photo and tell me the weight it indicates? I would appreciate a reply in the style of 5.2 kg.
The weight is 0.15 kg
